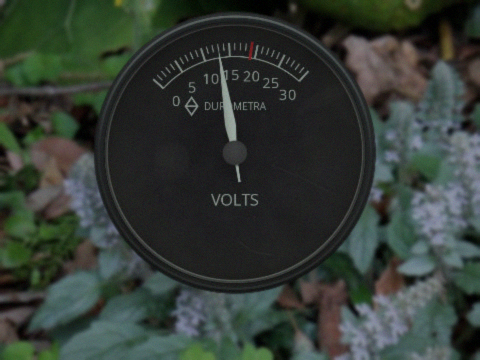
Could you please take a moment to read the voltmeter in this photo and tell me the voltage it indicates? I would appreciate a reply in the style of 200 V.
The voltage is 13 V
